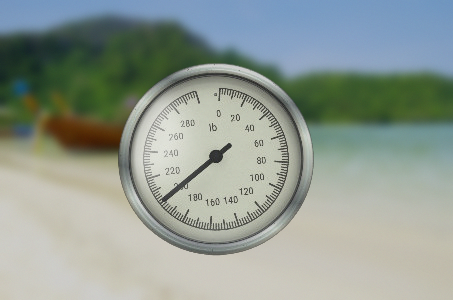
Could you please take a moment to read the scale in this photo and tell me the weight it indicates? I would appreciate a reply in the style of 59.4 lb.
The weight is 200 lb
